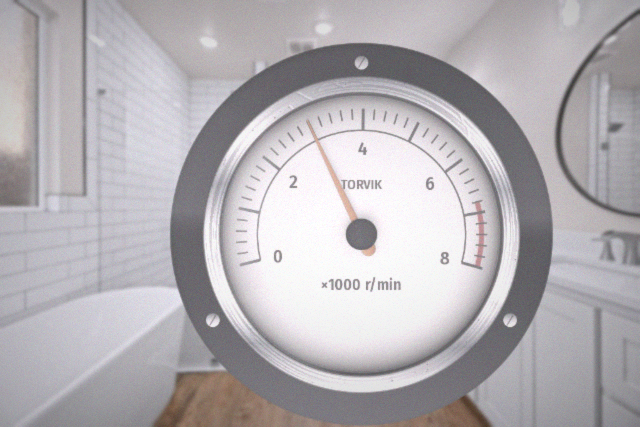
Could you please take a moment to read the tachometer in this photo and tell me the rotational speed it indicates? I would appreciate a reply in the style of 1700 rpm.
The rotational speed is 3000 rpm
